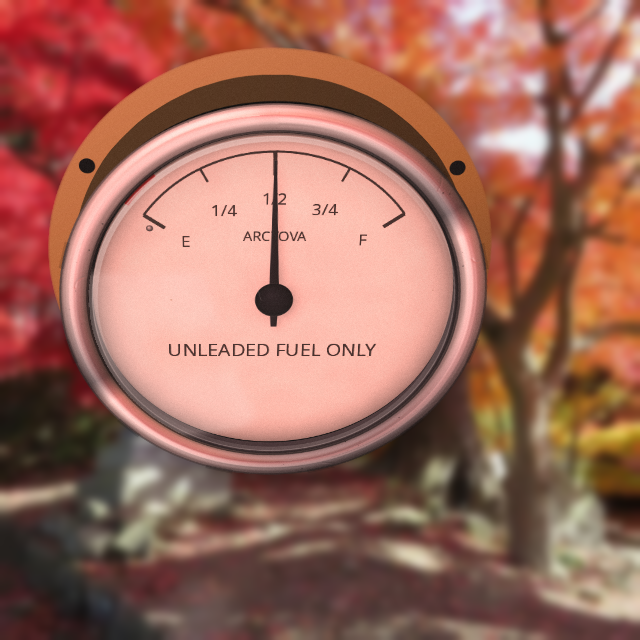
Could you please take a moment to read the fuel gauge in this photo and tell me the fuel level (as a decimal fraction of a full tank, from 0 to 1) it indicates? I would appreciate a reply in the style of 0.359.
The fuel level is 0.5
